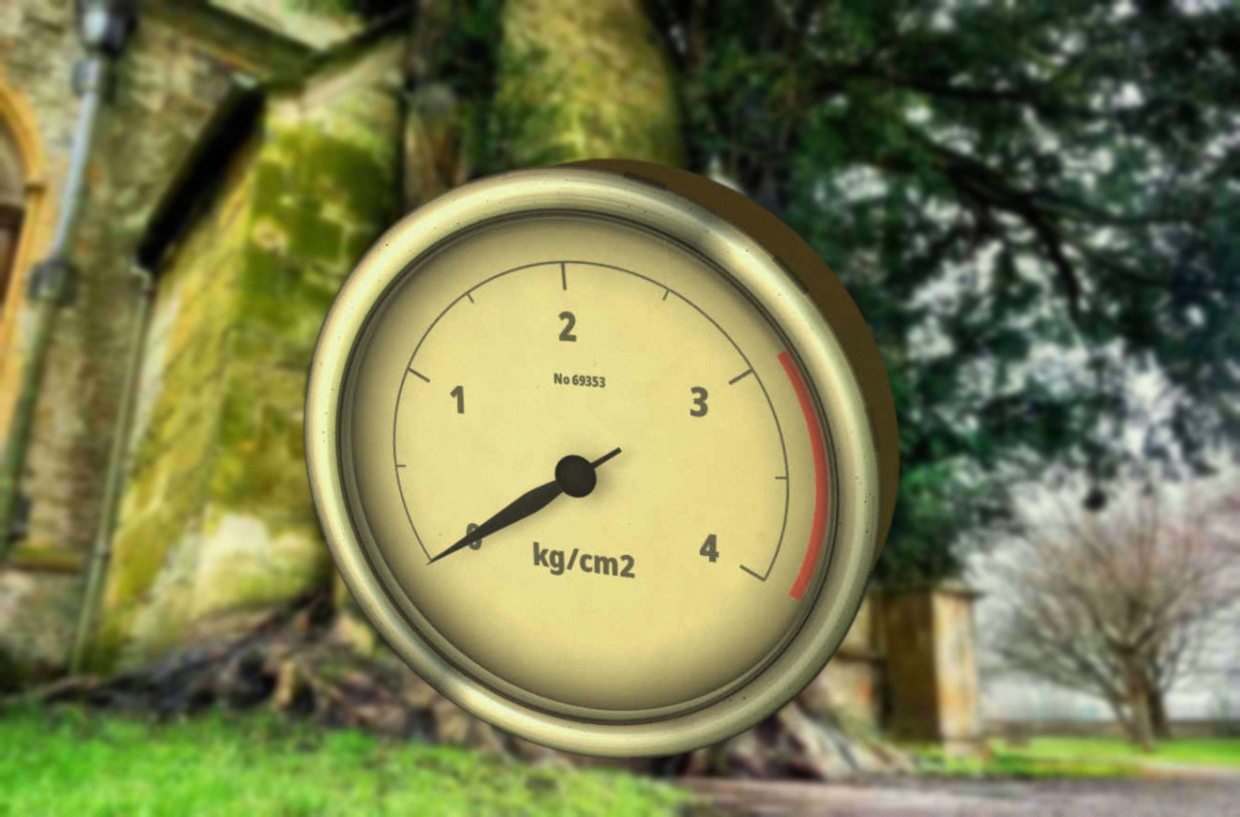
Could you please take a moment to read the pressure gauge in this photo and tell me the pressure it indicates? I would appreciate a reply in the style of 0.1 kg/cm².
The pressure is 0 kg/cm²
